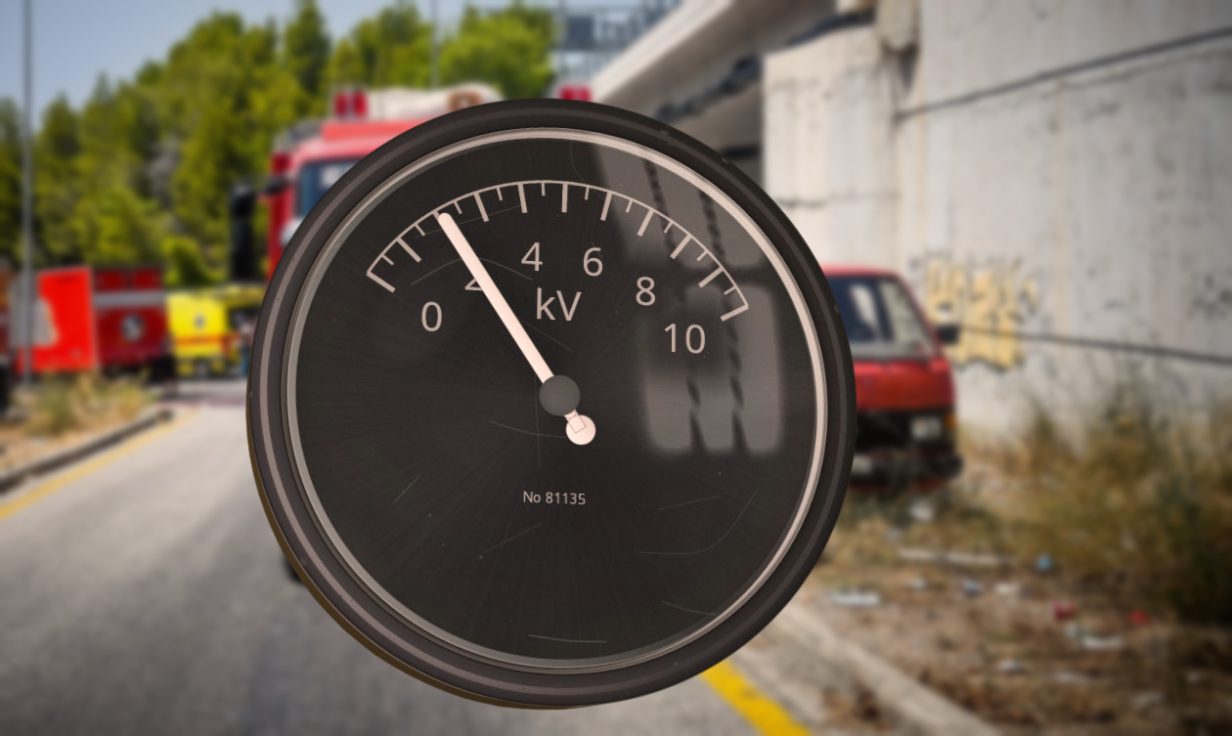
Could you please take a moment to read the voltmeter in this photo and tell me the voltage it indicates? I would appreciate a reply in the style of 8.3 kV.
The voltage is 2 kV
